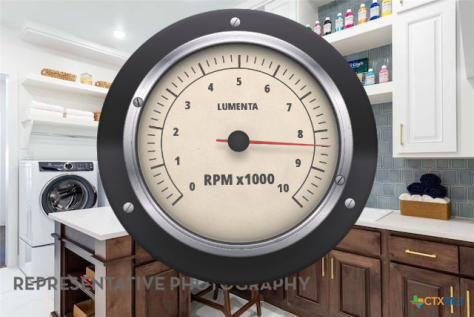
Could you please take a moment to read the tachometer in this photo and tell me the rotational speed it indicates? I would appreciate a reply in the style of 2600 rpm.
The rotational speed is 8400 rpm
